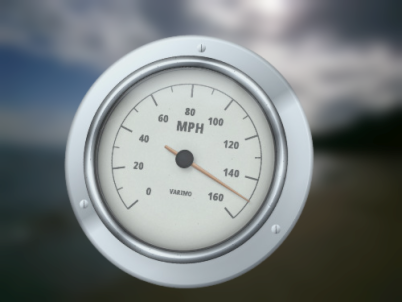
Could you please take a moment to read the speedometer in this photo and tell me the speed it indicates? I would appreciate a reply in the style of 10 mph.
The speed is 150 mph
